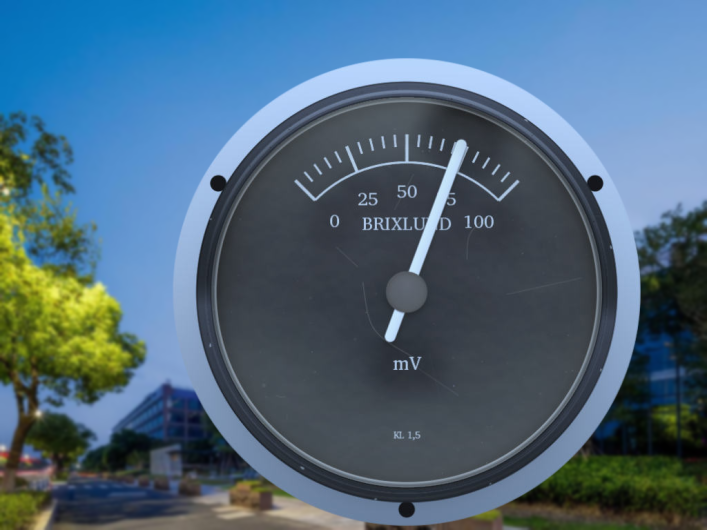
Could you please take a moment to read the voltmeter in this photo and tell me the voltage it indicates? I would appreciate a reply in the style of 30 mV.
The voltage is 72.5 mV
